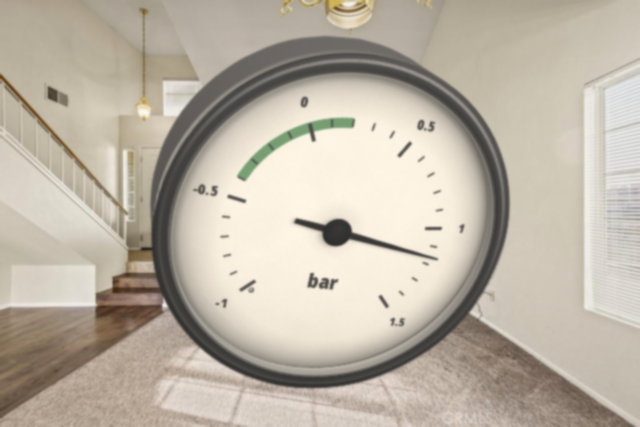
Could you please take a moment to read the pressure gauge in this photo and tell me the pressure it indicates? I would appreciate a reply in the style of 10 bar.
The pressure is 1.15 bar
